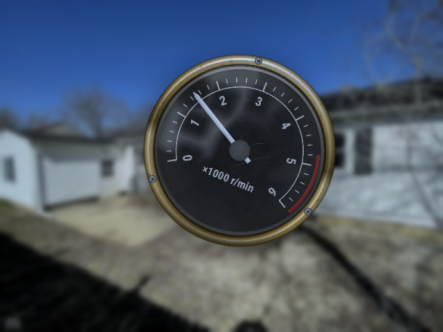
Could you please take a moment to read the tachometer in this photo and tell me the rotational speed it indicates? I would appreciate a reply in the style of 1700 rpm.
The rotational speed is 1500 rpm
